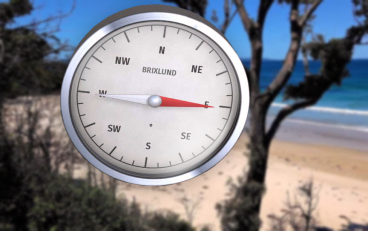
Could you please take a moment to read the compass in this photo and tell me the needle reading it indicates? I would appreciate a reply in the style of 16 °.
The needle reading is 90 °
